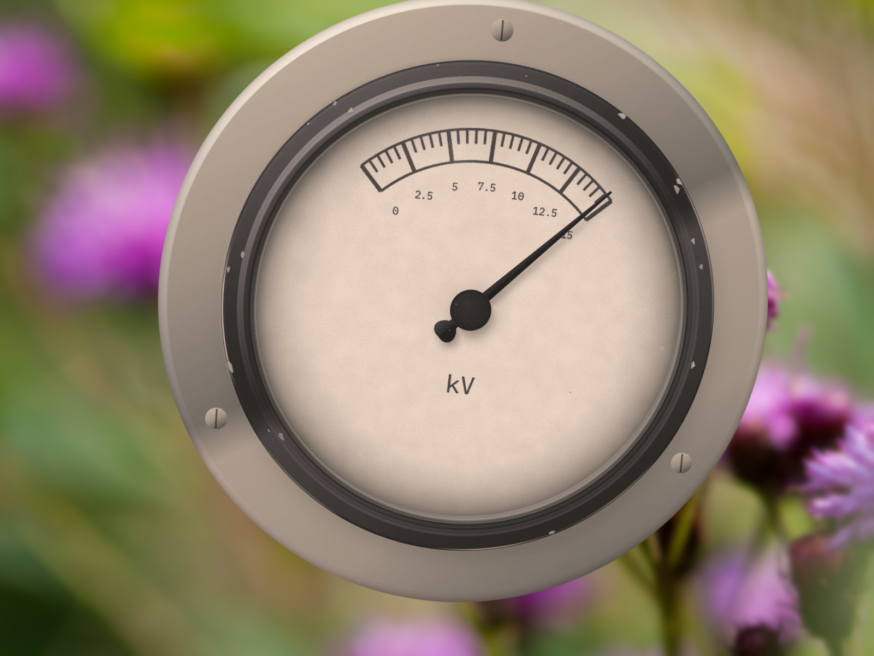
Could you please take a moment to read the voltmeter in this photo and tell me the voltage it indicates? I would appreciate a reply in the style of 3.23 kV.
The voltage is 14.5 kV
